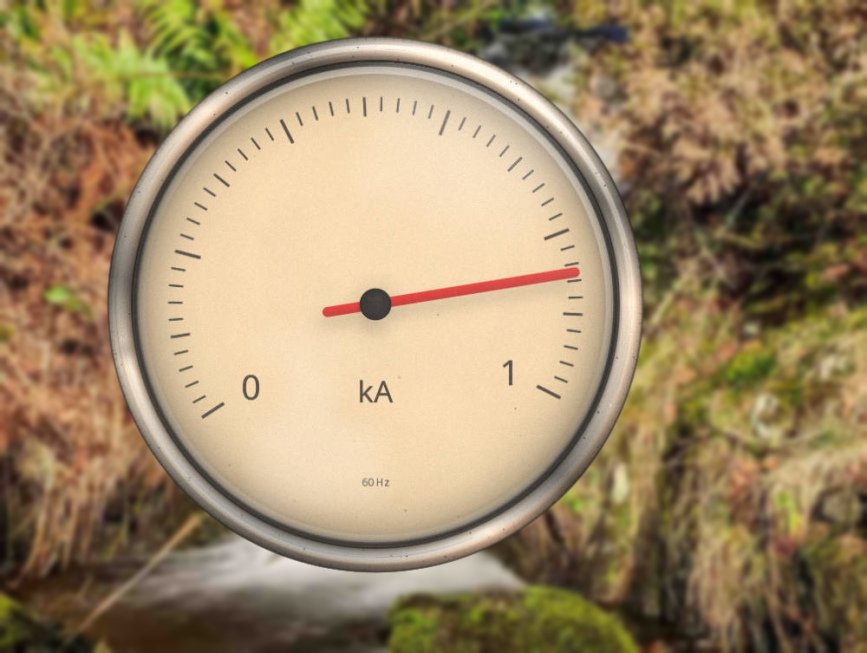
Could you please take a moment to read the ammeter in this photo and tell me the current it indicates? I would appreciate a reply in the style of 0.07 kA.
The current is 0.85 kA
